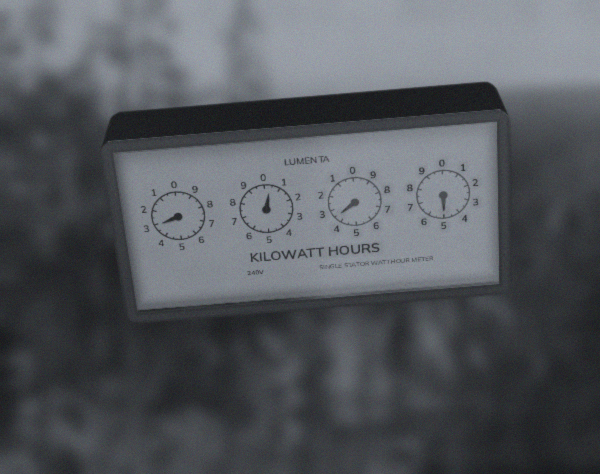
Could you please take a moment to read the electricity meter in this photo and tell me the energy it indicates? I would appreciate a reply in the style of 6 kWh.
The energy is 3035 kWh
